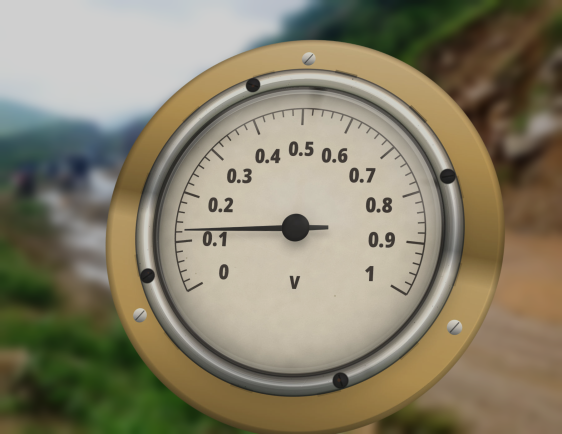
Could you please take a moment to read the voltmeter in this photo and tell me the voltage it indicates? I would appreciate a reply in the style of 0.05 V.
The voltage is 0.12 V
